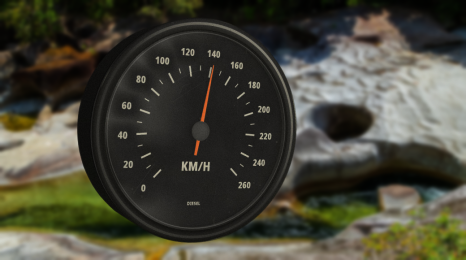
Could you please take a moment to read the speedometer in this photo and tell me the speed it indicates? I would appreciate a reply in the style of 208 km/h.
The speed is 140 km/h
